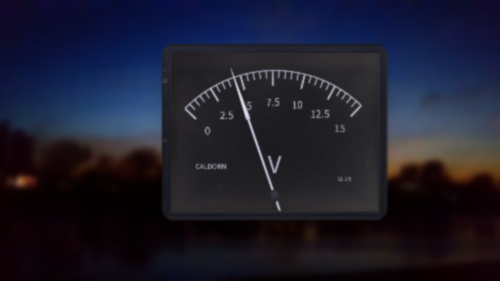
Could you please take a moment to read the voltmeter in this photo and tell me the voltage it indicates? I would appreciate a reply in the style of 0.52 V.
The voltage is 4.5 V
